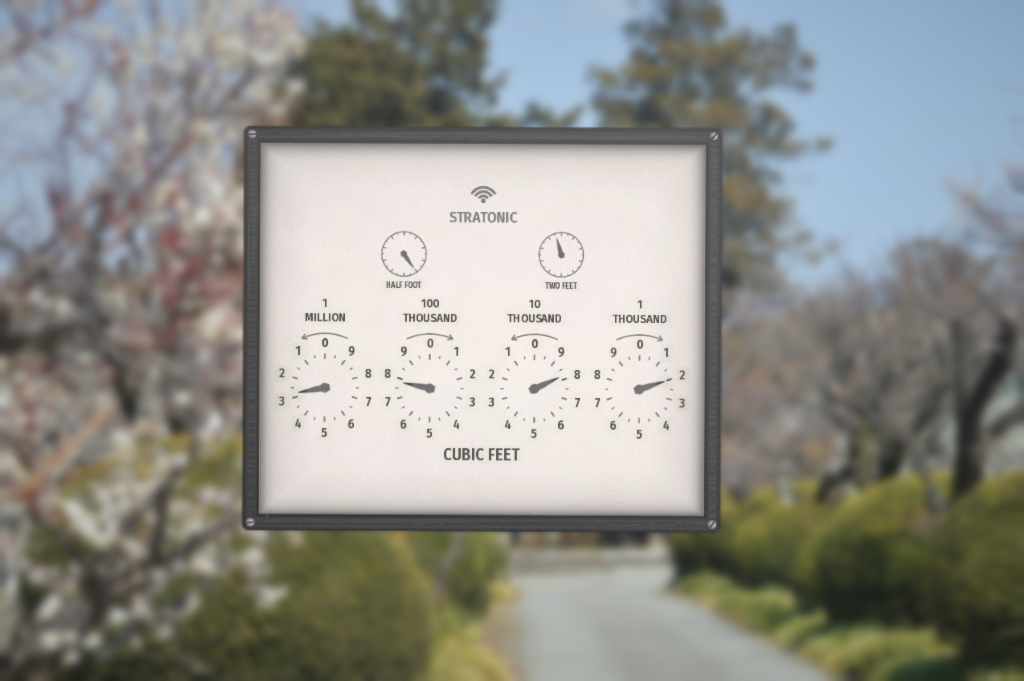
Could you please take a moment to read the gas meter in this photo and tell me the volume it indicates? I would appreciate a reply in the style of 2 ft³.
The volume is 278200 ft³
